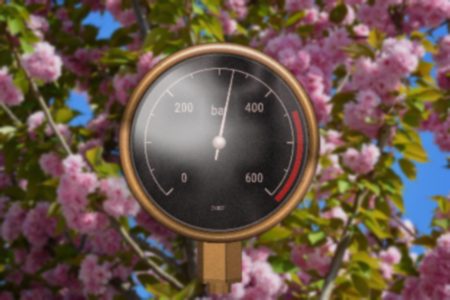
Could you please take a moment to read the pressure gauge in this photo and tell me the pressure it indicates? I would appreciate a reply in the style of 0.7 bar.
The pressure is 325 bar
